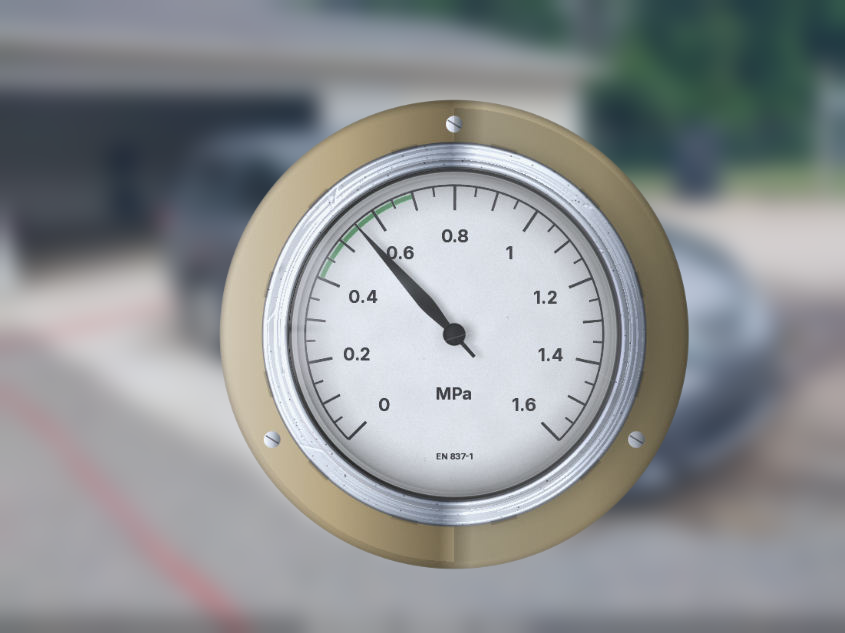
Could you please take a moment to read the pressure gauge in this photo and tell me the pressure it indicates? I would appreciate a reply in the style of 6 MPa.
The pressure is 0.55 MPa
